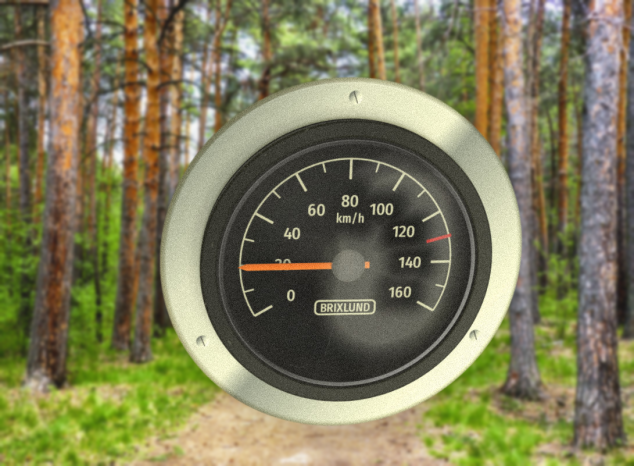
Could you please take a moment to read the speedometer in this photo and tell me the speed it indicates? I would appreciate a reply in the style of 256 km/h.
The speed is 20 km/h
